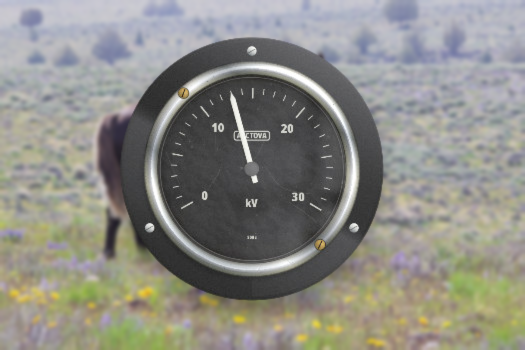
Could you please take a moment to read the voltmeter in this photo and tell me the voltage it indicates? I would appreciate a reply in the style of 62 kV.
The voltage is 13 kV
